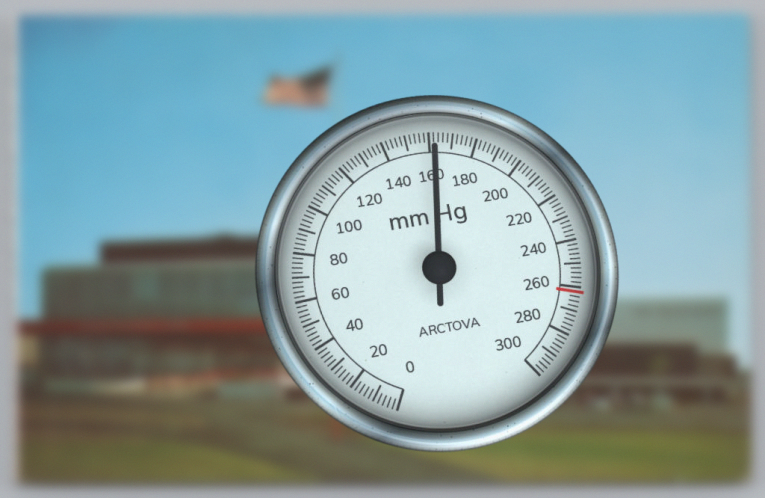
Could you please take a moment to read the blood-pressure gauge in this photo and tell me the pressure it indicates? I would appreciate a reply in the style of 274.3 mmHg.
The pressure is 162 mmHg
